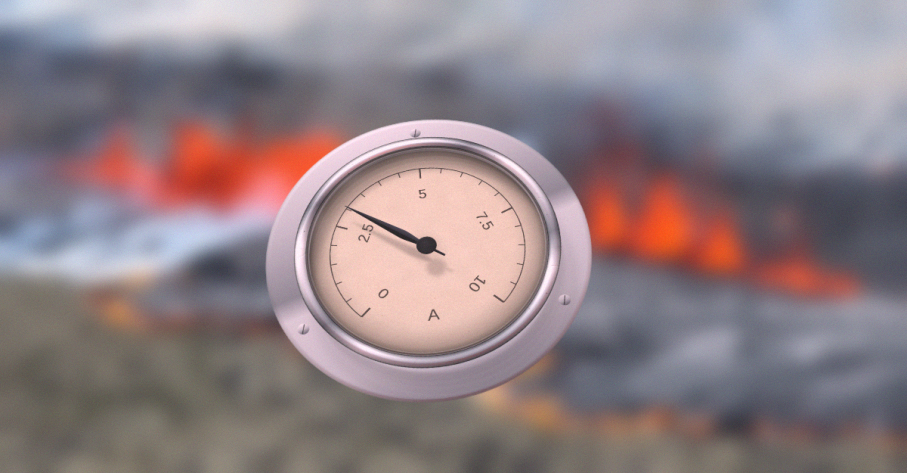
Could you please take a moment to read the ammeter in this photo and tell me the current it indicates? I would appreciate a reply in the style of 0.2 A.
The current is 3 A
